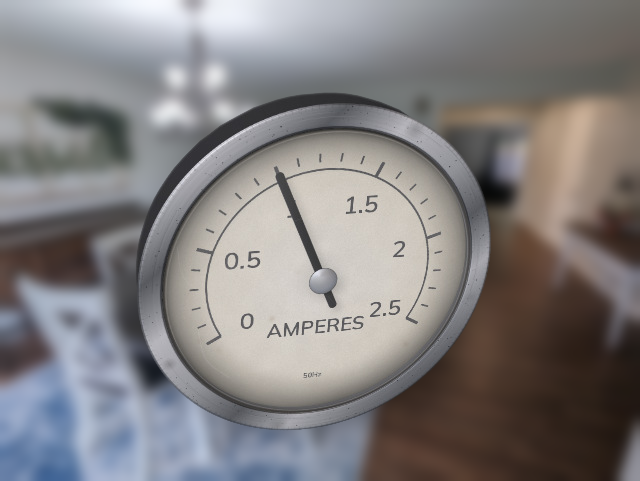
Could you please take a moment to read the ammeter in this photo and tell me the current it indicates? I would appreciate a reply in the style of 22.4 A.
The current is 1 A
